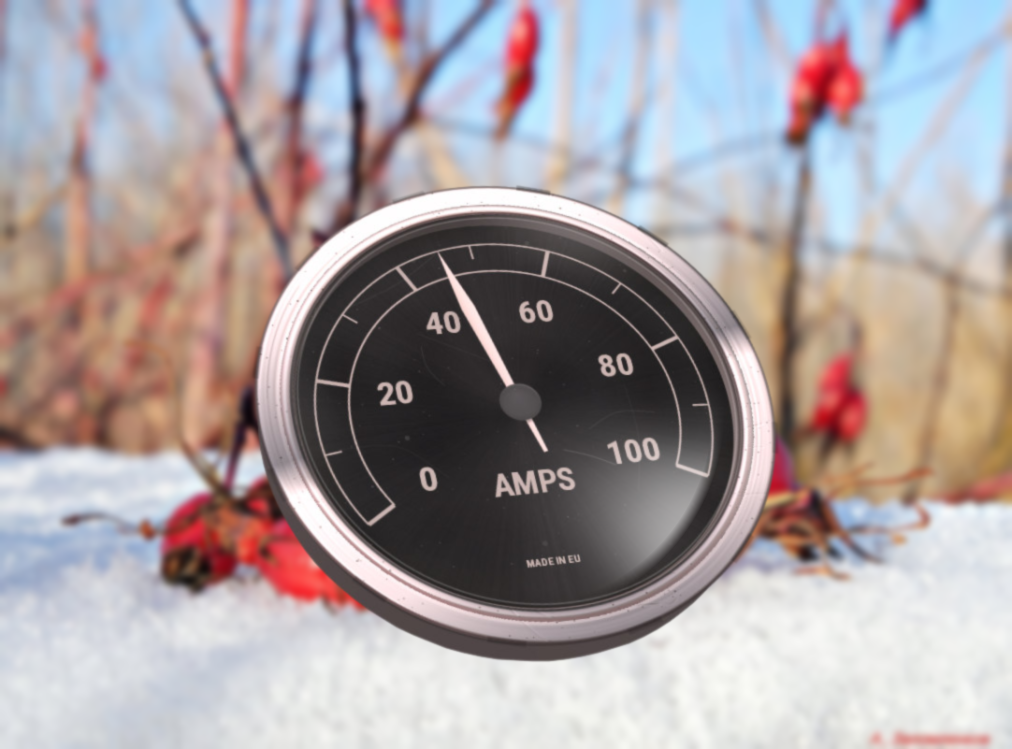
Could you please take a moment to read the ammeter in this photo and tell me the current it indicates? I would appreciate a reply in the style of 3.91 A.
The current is 45 A
